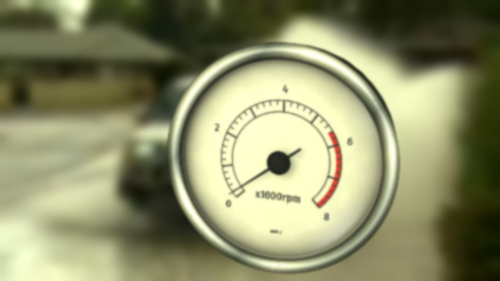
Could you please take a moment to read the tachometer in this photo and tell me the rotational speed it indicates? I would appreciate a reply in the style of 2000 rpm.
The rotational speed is 200 rpm
